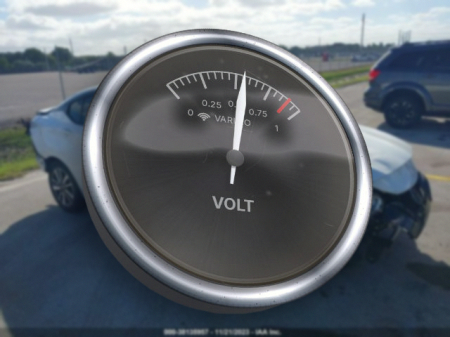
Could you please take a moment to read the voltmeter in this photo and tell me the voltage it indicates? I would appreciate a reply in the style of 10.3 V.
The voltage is 0.55 V
